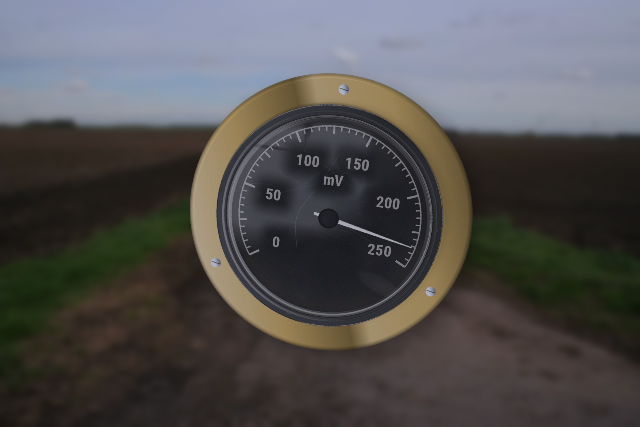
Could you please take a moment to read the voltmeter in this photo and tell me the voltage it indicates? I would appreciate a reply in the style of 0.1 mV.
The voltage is 235 mV
